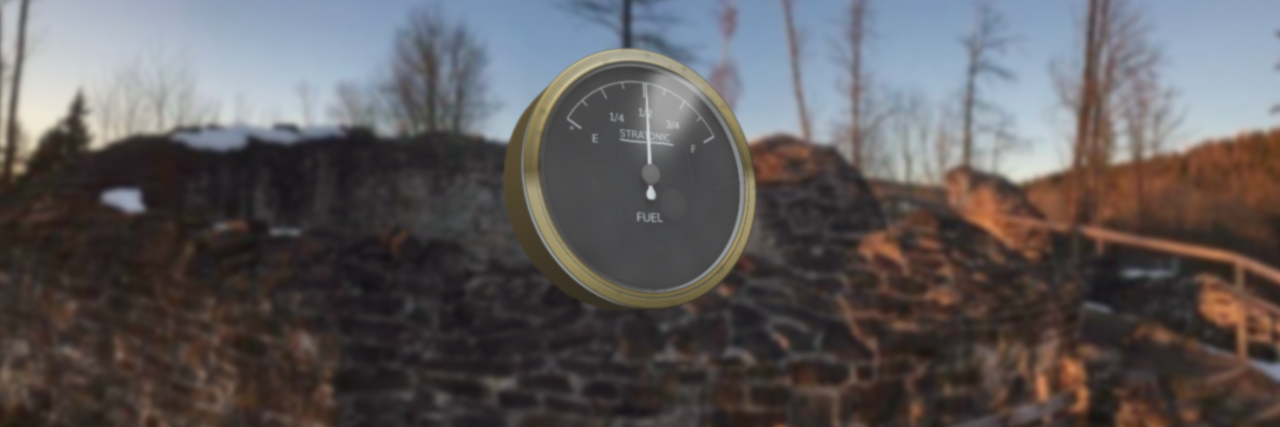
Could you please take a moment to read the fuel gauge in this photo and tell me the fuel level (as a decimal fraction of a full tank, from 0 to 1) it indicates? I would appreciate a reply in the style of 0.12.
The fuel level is 0.5
